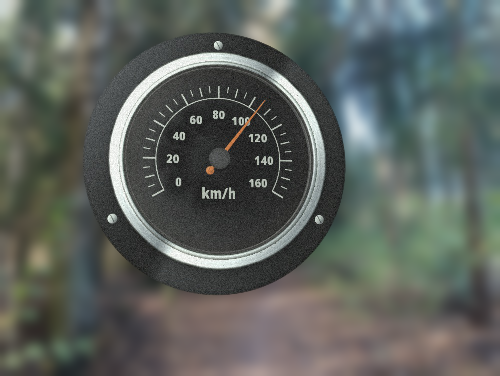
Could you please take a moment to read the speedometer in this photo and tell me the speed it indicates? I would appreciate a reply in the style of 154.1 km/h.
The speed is 105 km/h
